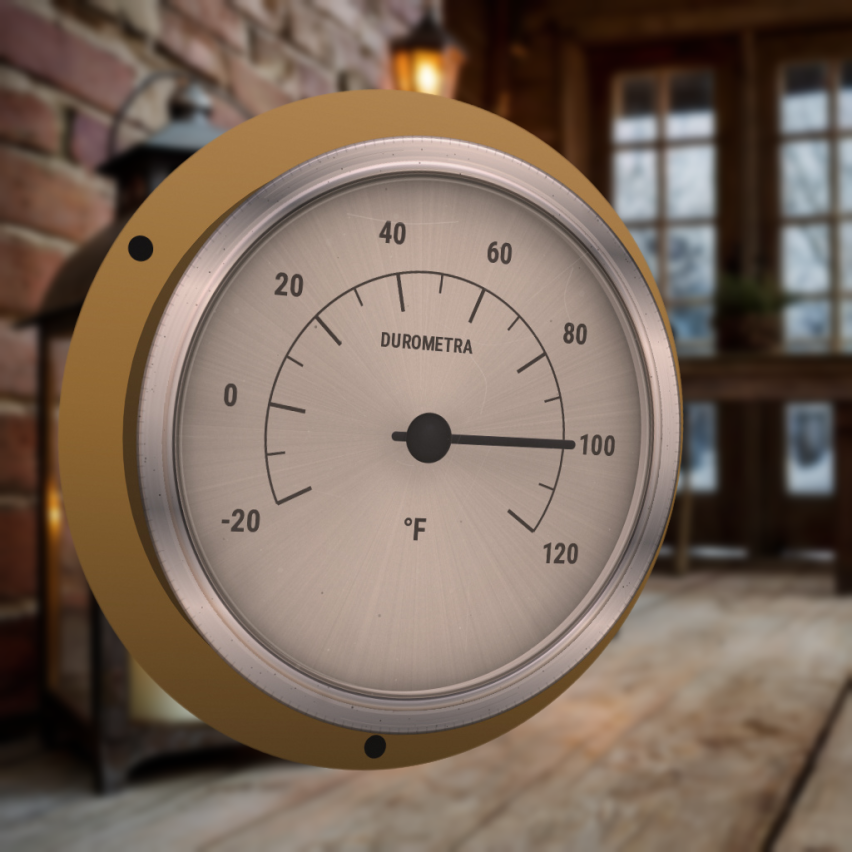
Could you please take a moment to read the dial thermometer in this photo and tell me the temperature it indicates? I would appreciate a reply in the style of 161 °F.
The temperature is 100 °F
